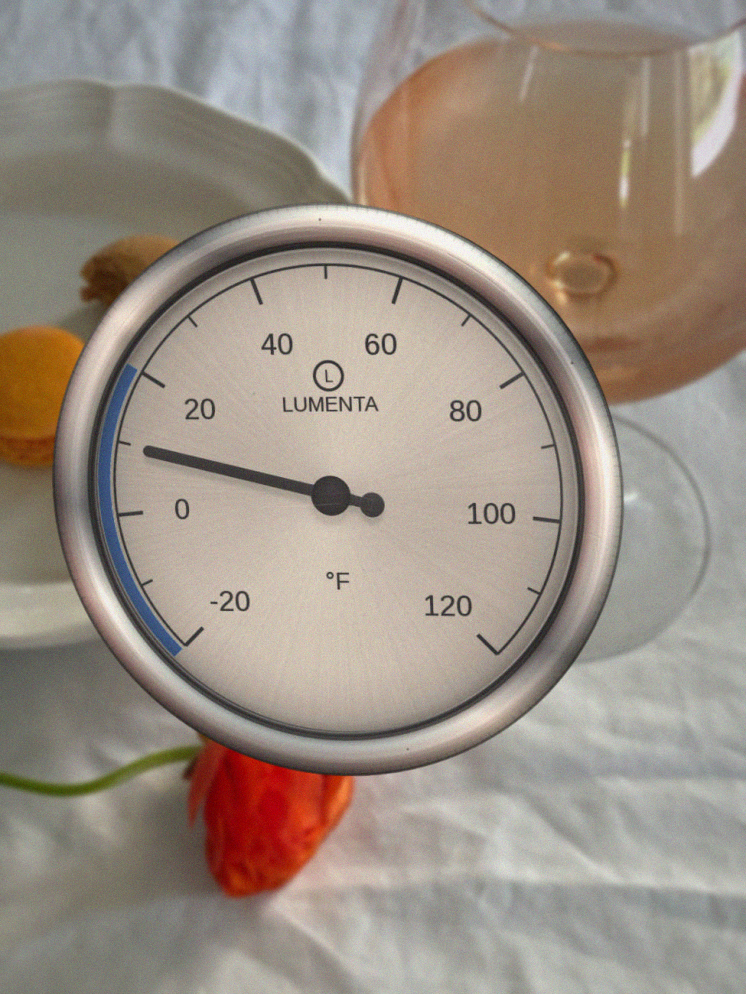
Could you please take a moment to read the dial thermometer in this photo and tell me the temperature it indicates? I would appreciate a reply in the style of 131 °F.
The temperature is 10 °F
